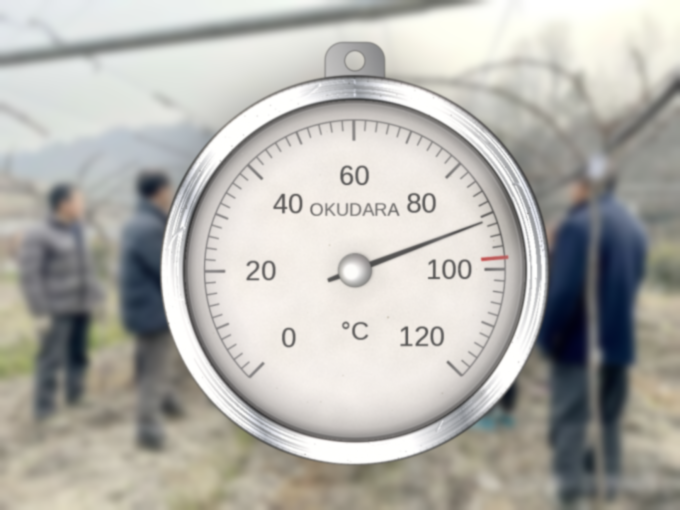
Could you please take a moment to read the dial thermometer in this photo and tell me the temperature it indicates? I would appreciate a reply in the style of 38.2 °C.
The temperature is 91 °C
